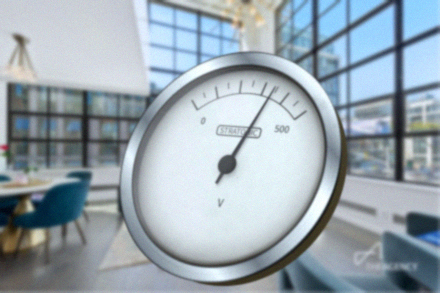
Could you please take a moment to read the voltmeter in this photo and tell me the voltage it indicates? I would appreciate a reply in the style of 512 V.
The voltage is 350 V
